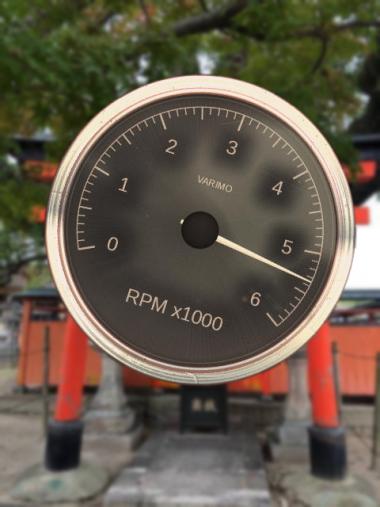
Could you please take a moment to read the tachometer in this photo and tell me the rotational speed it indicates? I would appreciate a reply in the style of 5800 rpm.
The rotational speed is 5350 rpm
